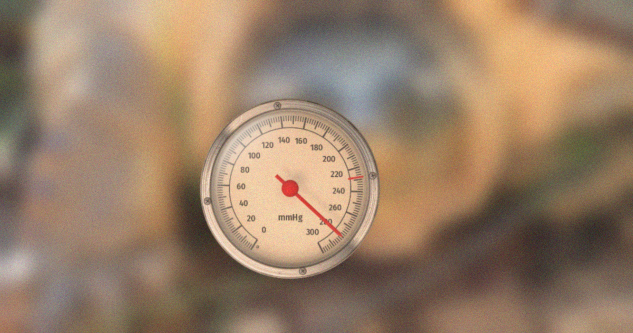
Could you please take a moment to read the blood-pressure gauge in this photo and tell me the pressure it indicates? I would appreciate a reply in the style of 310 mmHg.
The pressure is 280 mmHg
